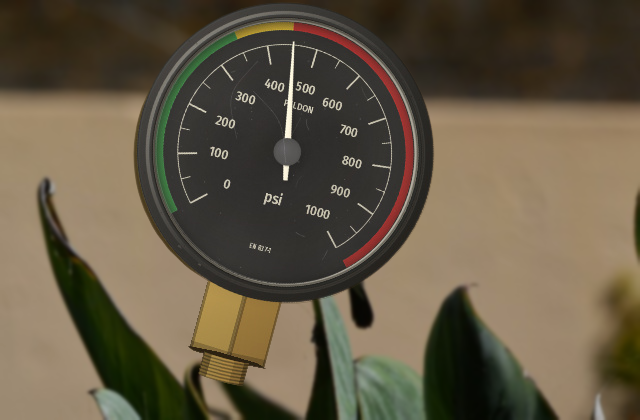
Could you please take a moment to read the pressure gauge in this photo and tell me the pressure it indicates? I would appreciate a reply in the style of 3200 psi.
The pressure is 450 psi
